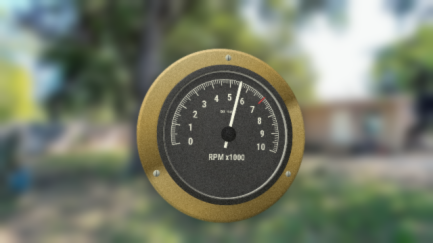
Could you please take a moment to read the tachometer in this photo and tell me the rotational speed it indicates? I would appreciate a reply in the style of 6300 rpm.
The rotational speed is 5500 rpm
